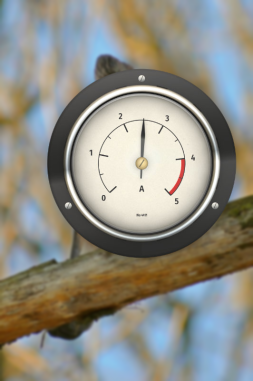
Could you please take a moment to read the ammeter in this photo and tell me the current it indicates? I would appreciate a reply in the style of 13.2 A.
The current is 2.5 A
